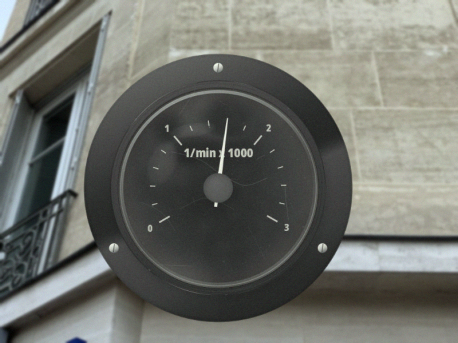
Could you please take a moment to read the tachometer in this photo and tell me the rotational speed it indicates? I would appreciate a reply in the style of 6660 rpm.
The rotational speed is 1600 rpm
